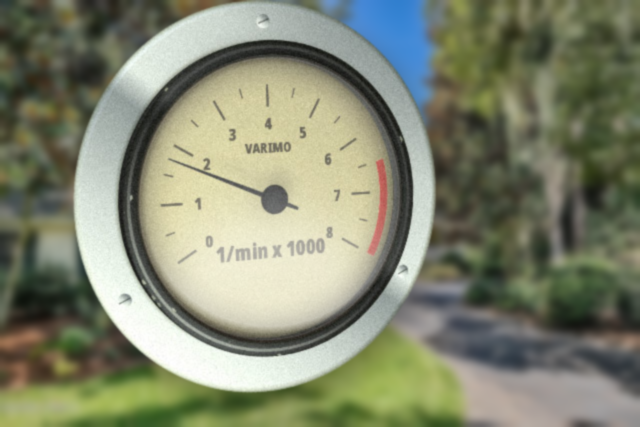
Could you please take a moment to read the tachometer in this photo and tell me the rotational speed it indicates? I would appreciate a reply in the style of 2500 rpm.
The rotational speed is 1750 rpm
